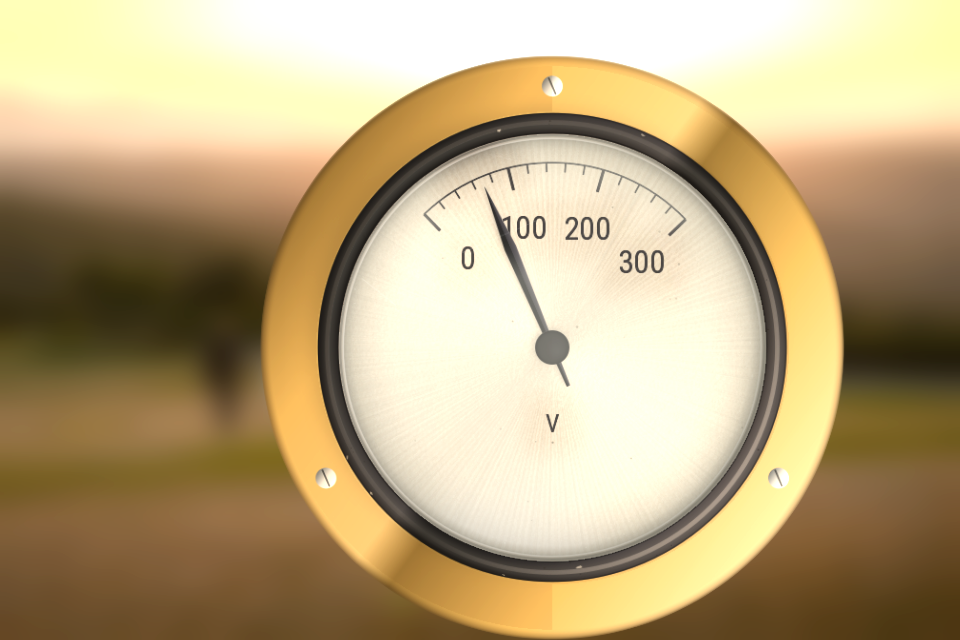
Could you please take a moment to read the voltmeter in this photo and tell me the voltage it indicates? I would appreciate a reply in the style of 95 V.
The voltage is 70 V
